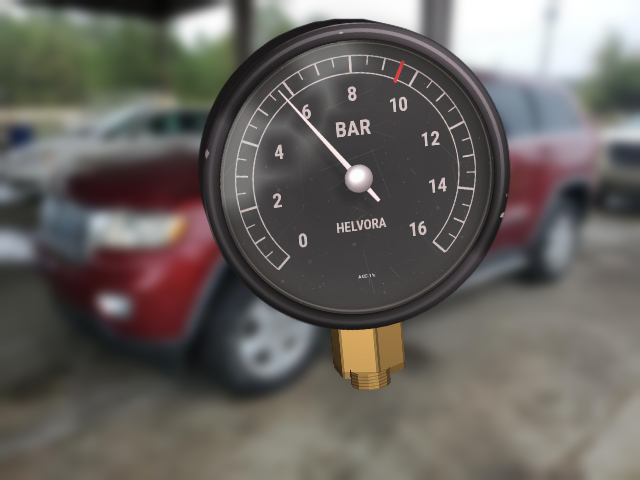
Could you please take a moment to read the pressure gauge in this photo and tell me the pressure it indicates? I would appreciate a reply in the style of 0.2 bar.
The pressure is 5.75 bar
